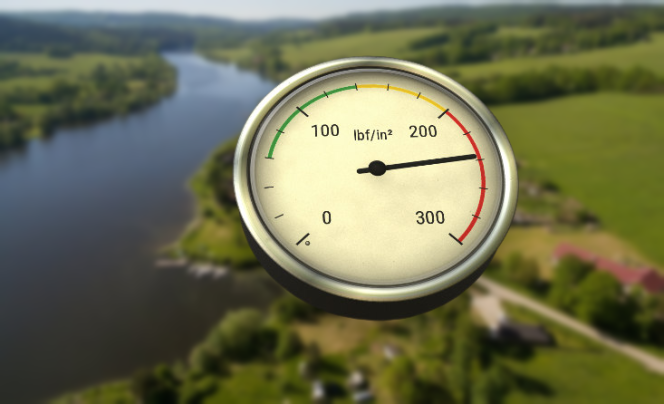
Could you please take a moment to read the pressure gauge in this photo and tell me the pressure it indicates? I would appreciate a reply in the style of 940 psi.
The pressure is 240 psi
